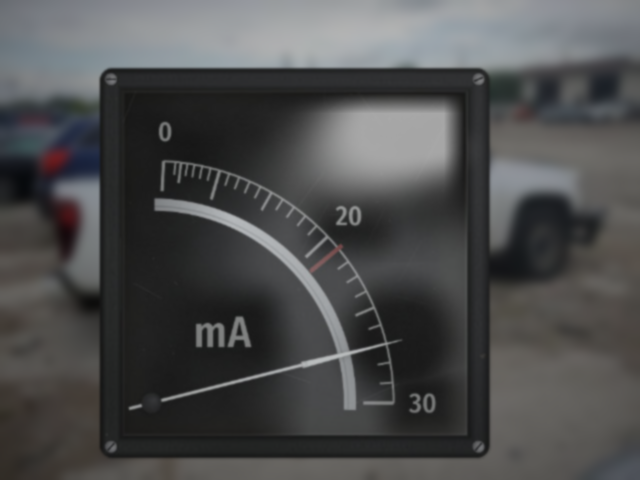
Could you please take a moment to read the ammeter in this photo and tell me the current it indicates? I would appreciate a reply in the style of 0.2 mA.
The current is 27 mA
